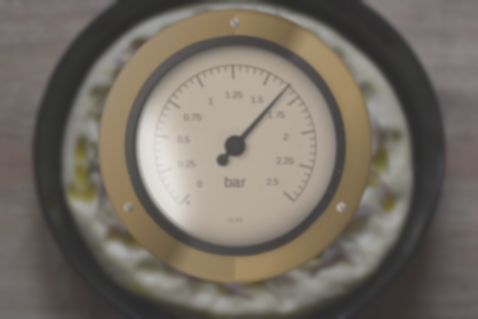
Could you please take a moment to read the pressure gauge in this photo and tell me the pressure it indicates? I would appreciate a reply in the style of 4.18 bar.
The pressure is 1.65 bar
